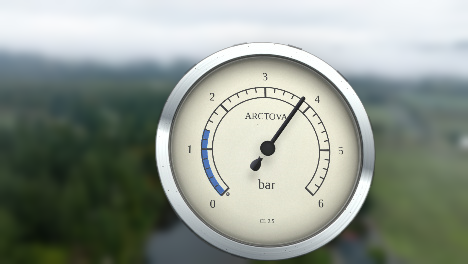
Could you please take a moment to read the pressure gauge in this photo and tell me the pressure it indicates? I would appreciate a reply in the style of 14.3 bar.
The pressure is 3.8 bar
